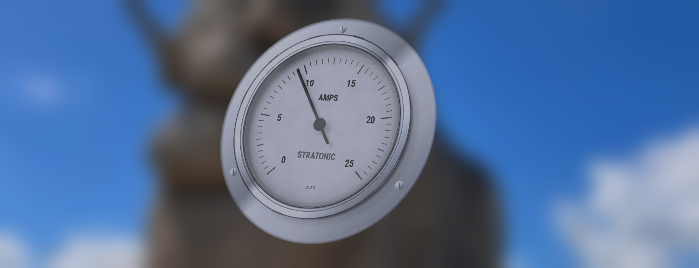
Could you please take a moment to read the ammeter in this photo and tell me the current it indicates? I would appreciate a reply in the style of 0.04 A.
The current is 9.5 A
